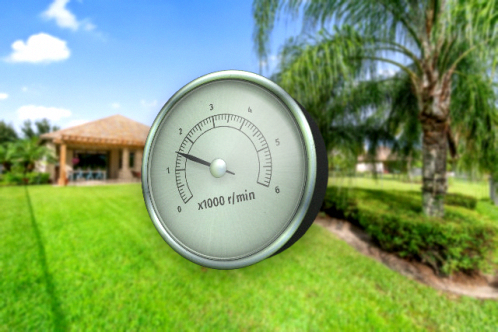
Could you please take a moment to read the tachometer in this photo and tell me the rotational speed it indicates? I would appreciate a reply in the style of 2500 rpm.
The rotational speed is 1500 rpm
